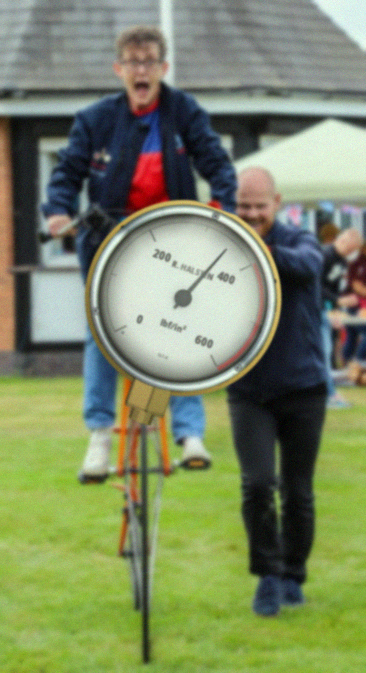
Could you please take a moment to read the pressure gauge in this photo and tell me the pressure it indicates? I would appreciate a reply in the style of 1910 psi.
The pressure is 350 psi
